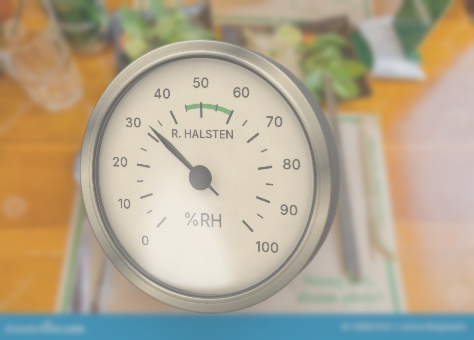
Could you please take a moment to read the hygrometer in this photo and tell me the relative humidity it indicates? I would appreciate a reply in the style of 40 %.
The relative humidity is 32.5 %
